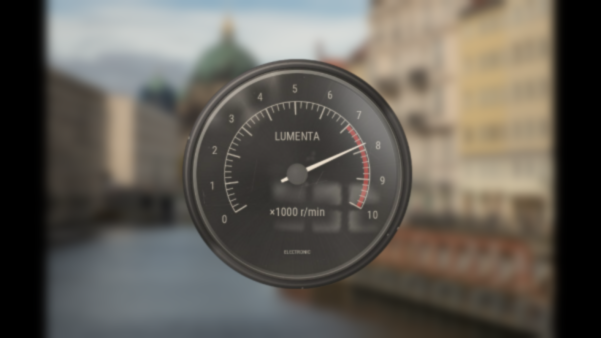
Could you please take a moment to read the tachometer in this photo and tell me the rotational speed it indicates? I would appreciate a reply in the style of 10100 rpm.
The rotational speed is 7800 rpm
